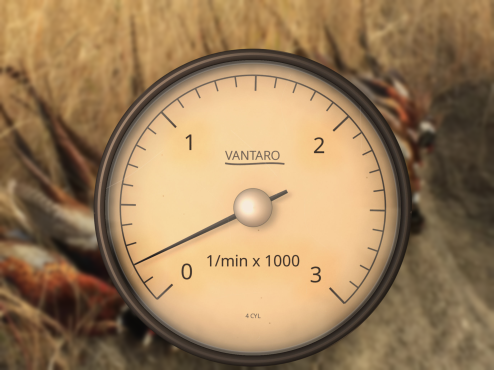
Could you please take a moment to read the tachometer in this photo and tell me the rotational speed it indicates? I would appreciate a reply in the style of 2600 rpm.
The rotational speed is 200 rpm
